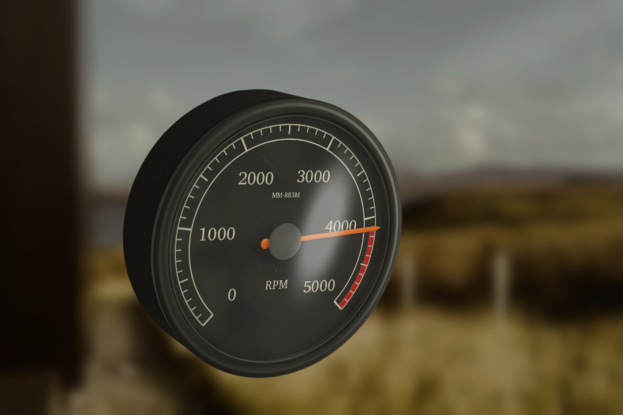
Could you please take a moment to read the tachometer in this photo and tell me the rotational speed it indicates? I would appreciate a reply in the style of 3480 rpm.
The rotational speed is 4100 rpm
